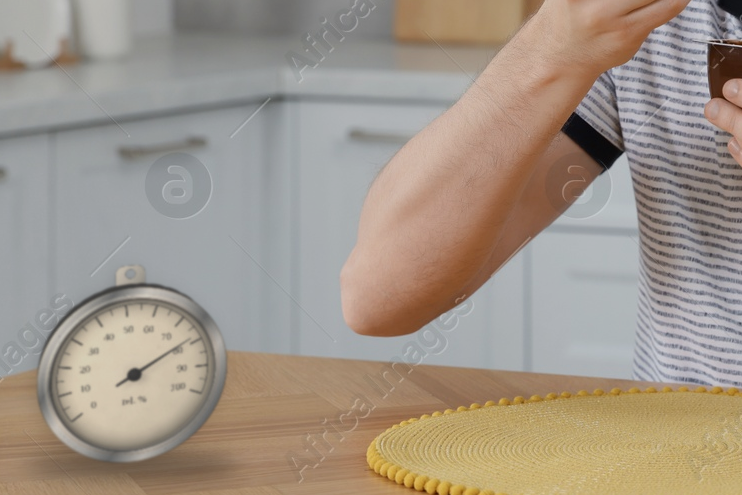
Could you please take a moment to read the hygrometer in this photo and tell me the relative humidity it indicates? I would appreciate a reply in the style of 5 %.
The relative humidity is 77.5 %
